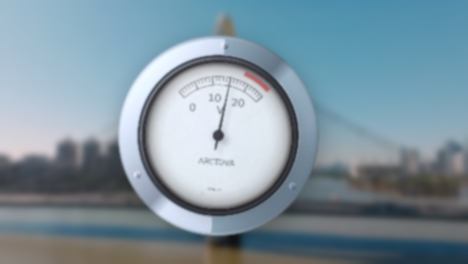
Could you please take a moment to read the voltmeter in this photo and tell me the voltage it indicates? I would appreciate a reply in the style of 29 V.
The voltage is 15 V
